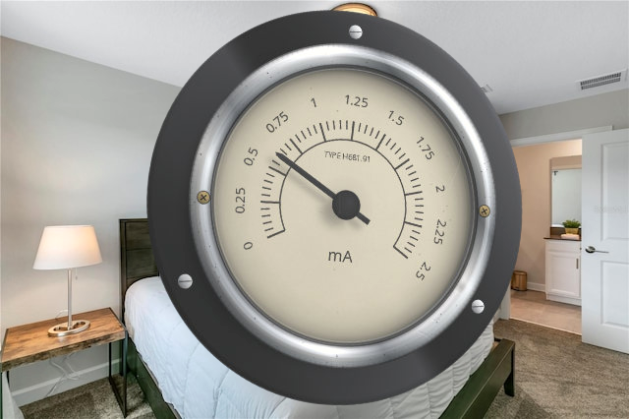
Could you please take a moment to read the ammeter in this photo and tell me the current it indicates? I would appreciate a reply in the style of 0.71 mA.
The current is 0.6 mA
